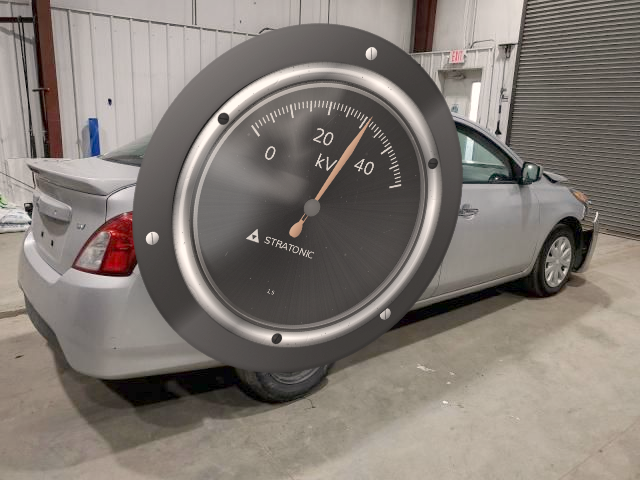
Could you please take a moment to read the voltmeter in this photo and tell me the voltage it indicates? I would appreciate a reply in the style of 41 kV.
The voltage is 30 kV
